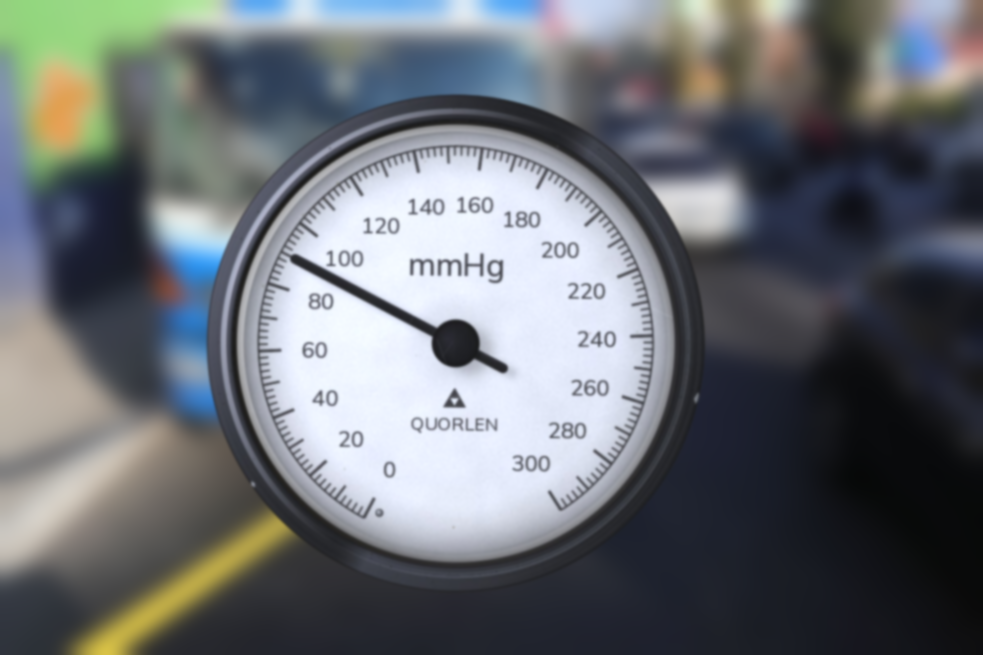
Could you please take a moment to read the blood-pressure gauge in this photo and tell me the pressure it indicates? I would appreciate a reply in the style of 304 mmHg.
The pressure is 90 mmHg
